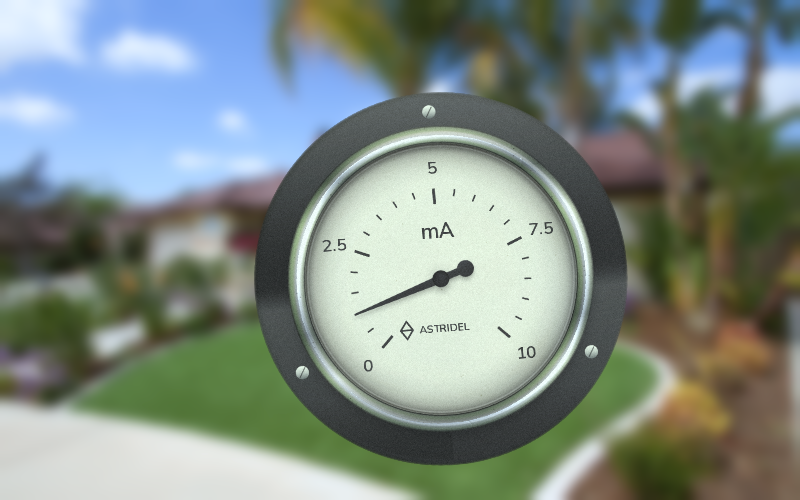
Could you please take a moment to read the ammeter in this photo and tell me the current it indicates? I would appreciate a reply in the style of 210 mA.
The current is 1 mA
